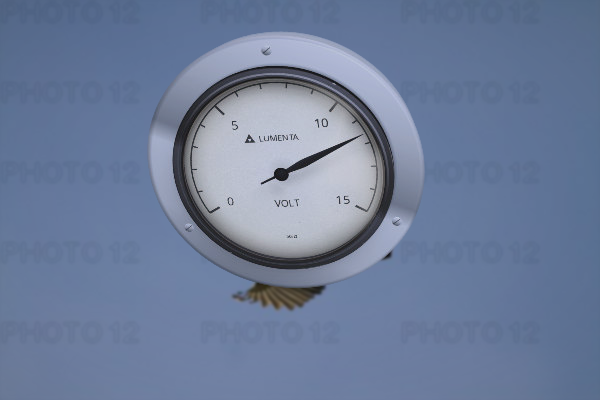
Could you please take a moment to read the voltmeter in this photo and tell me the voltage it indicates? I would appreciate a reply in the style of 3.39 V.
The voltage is 11.5 V
